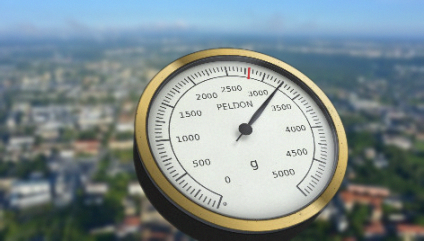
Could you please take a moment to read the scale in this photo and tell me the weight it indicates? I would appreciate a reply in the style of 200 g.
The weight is 3250 g
